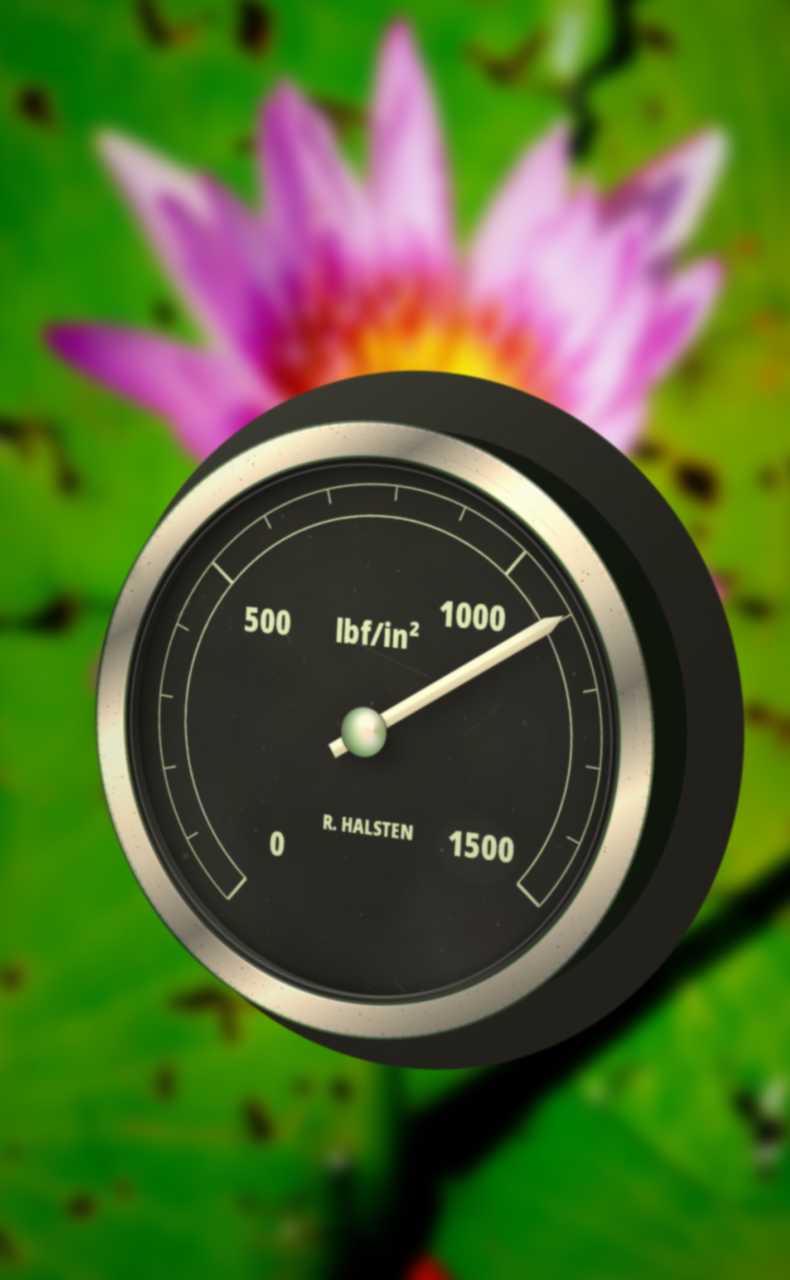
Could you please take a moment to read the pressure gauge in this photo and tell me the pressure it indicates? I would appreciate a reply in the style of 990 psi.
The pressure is 1100 psi
